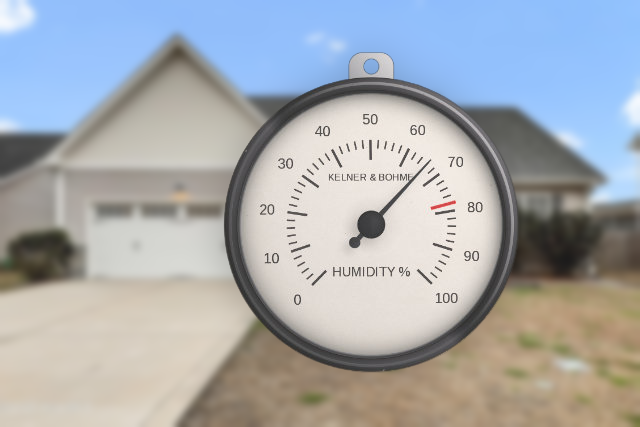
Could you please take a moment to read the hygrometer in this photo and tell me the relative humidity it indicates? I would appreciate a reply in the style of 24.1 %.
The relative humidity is 66 %
